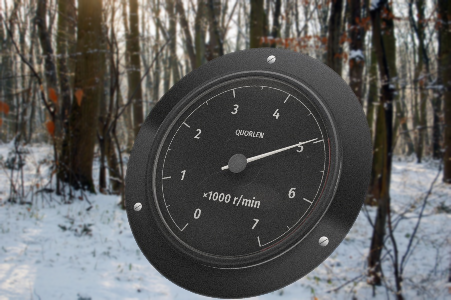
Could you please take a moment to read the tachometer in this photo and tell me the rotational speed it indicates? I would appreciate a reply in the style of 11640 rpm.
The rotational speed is 5000 rpm
